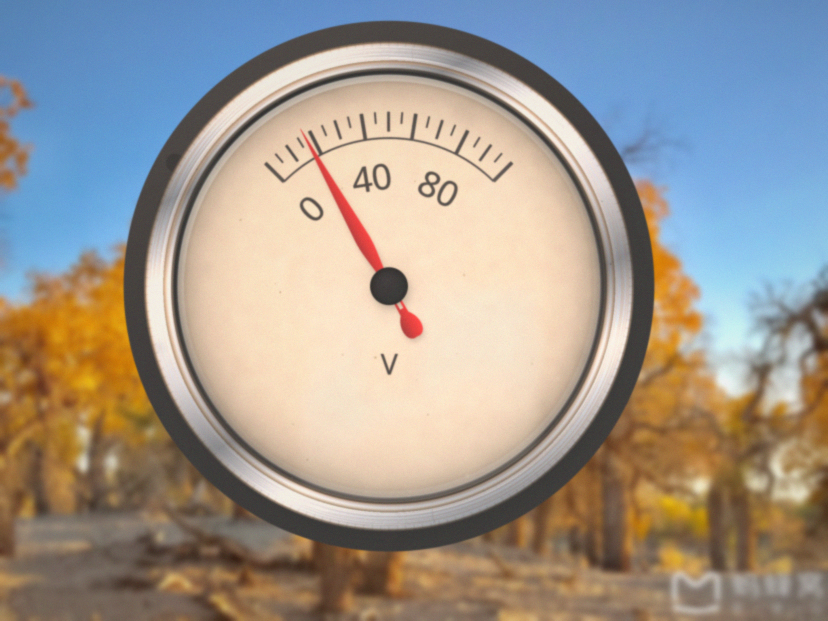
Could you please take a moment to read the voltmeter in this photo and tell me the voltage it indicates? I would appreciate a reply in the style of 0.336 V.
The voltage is 17.5 V
